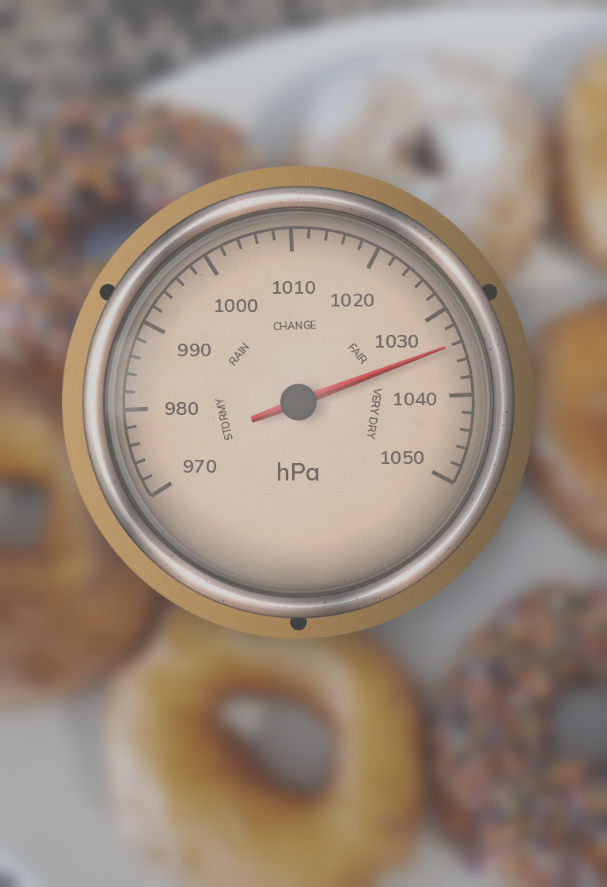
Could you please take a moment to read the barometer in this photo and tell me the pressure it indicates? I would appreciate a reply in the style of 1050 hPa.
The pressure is 1034 hPa
